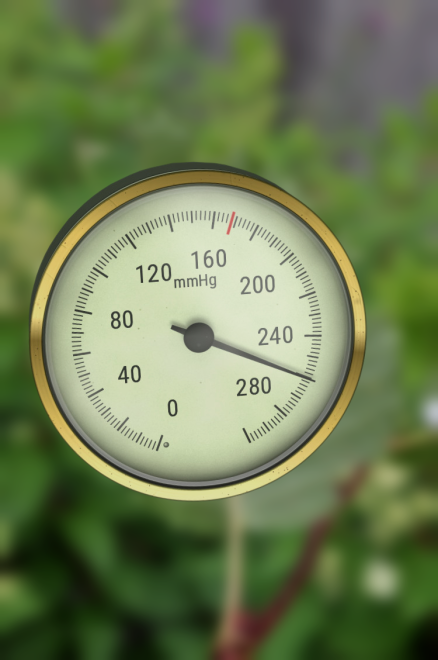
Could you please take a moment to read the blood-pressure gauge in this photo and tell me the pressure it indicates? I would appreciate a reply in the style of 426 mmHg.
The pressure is 260 mmHg
